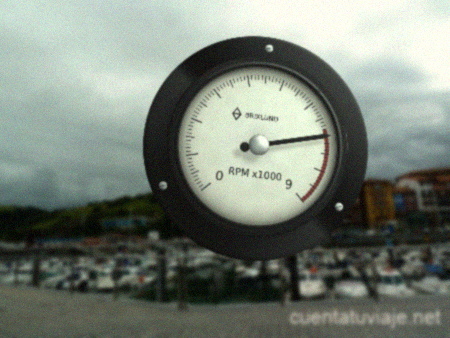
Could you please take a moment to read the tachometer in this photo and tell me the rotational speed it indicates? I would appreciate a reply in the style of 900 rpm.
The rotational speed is 7000 rpm
